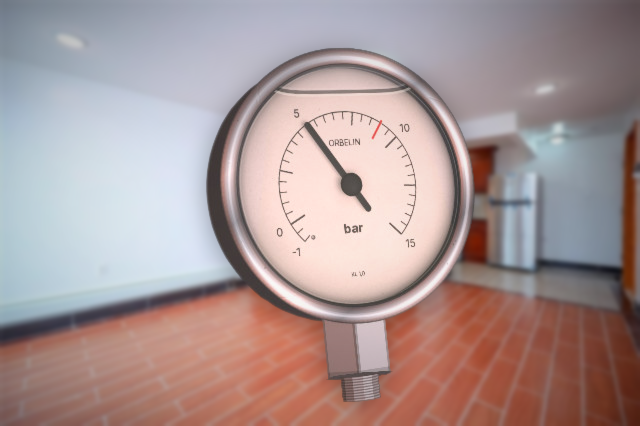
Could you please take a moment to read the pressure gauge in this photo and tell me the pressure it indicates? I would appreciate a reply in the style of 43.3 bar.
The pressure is 5 bar
